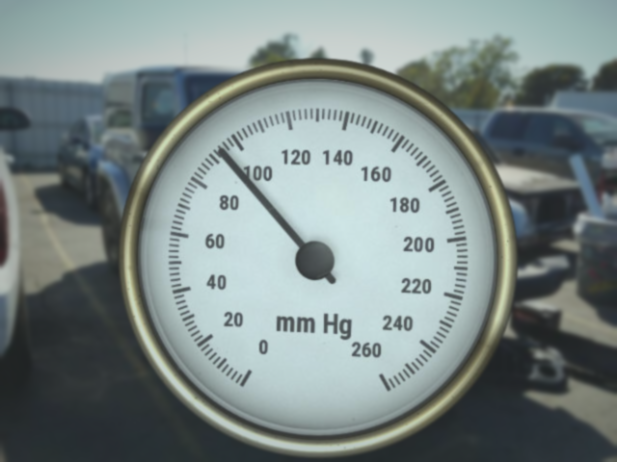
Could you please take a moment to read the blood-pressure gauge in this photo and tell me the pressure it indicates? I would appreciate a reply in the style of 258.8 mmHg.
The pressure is 94 mmHg
